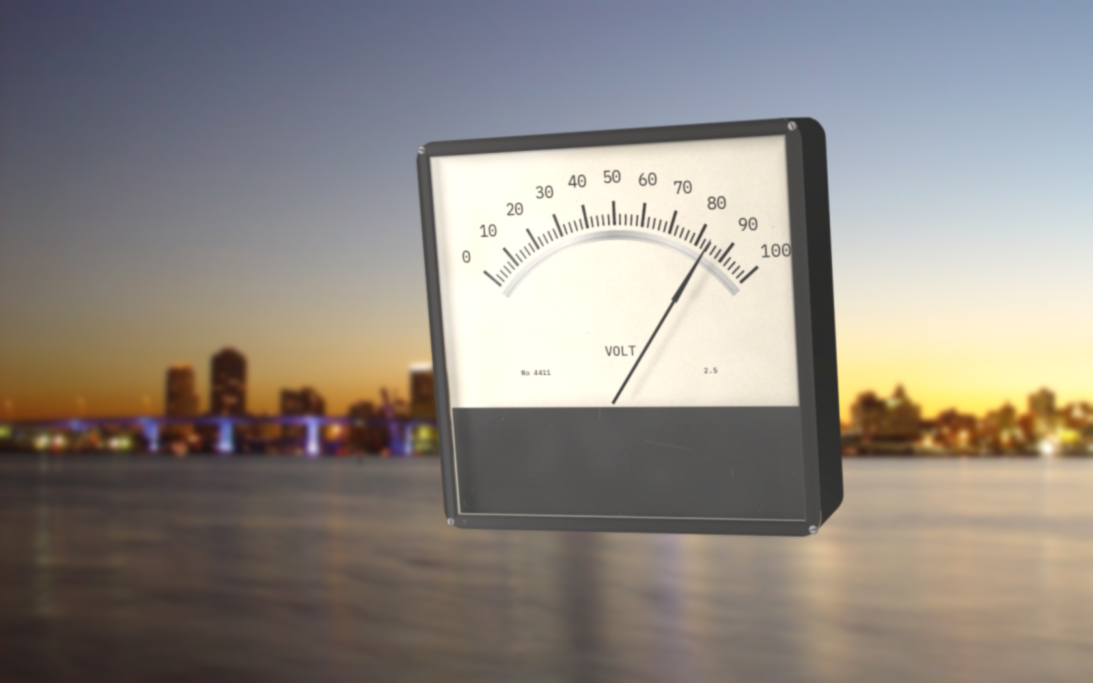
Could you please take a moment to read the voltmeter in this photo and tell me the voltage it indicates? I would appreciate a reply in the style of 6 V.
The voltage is 84 V
